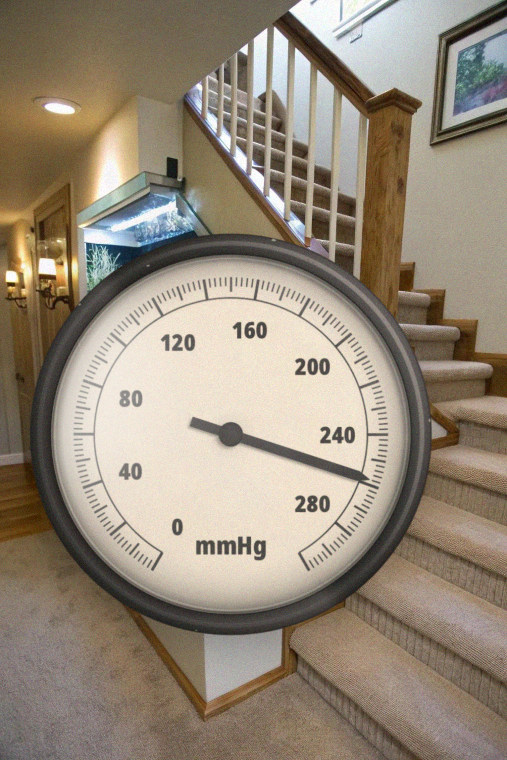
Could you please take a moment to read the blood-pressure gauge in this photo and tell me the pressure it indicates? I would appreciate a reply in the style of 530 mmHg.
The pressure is 258 mmHg
